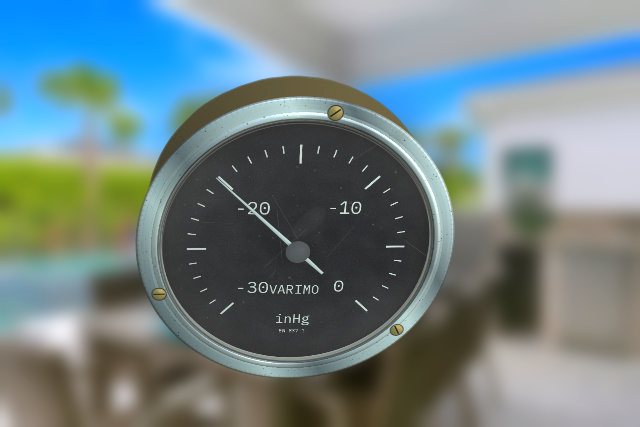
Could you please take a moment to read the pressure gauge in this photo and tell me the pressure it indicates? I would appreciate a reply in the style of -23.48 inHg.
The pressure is -20 inHg
